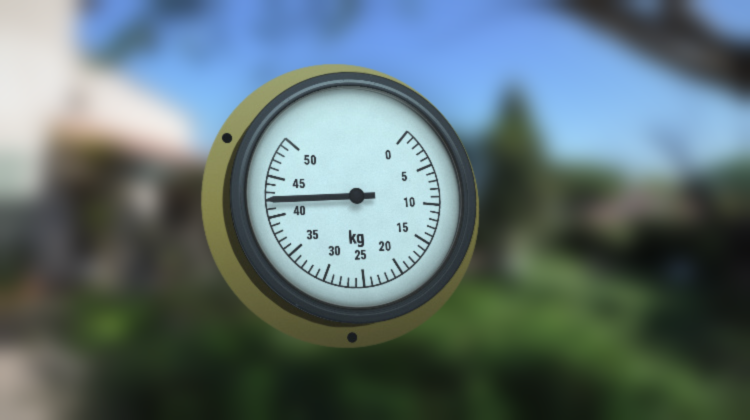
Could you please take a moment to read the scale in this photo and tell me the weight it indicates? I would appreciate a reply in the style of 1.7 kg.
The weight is 42 kg
